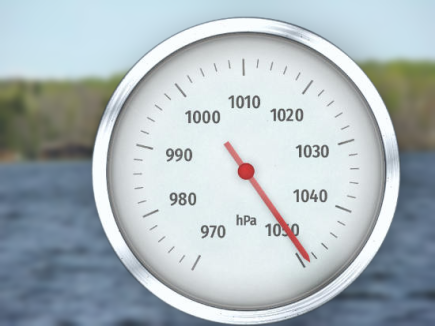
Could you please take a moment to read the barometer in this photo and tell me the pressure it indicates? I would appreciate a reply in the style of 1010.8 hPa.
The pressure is 1049 hPa
